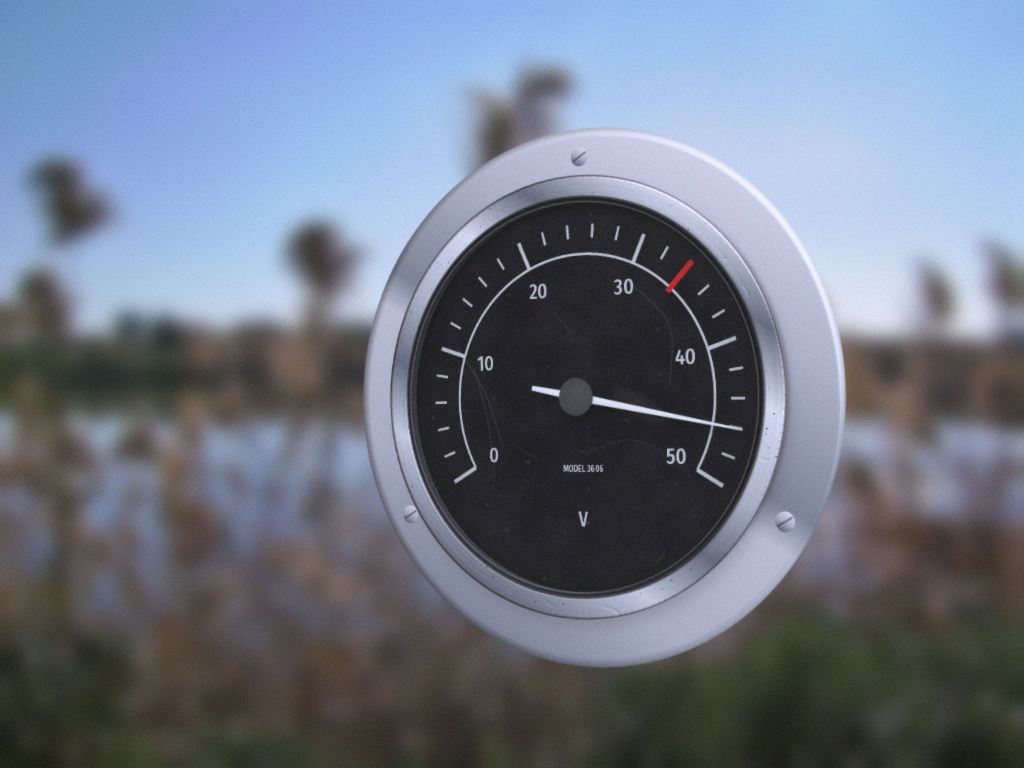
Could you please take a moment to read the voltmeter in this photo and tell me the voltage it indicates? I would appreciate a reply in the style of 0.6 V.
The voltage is 46 V
